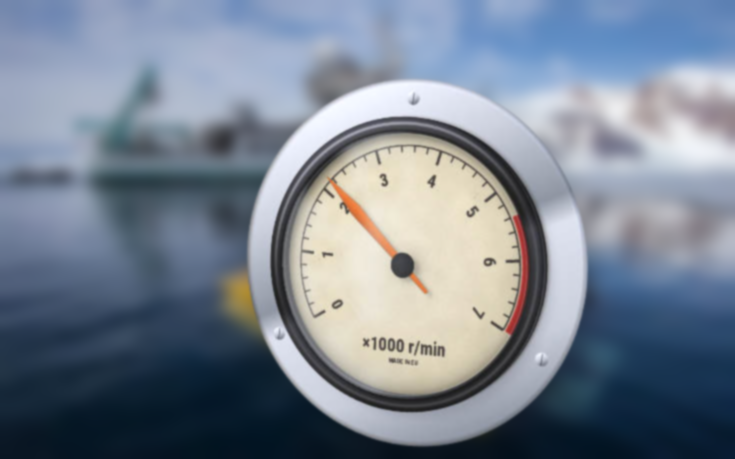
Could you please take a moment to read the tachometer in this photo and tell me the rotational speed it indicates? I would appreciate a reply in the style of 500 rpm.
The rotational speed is 2200 rpm
